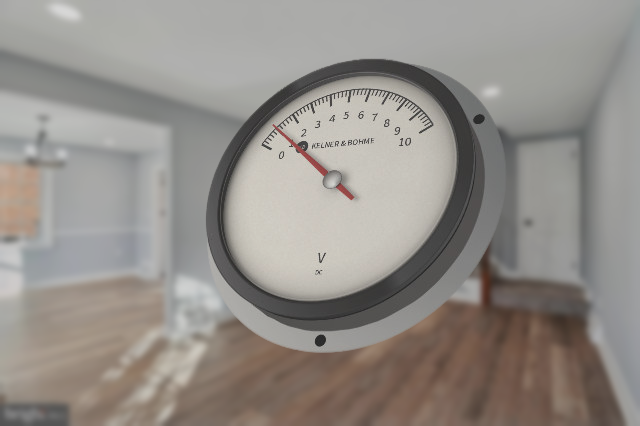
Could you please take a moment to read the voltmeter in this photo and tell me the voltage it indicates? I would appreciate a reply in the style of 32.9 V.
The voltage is 1 V
